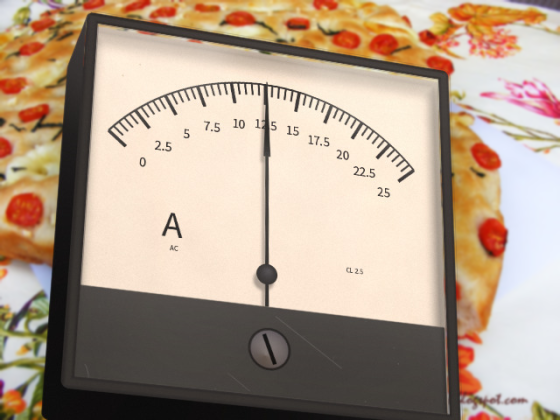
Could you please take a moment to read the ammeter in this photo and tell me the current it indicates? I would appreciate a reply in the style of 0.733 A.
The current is 12.5 A
